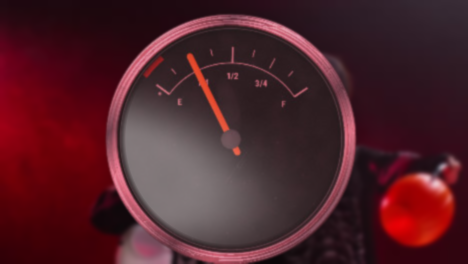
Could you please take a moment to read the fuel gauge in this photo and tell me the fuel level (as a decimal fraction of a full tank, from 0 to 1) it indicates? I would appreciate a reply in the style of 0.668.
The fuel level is 0.25
